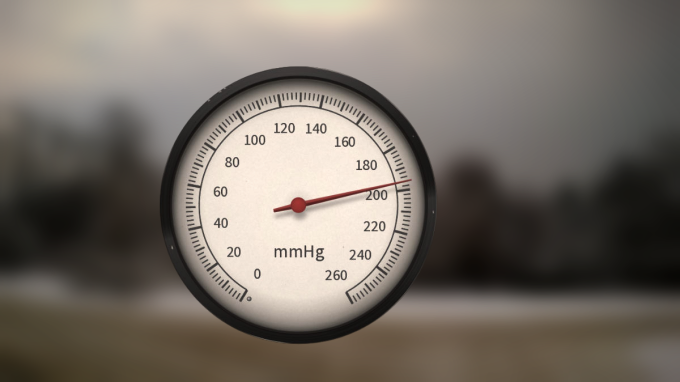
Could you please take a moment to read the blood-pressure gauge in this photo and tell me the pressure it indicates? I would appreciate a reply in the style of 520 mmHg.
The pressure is 196 mmHg
